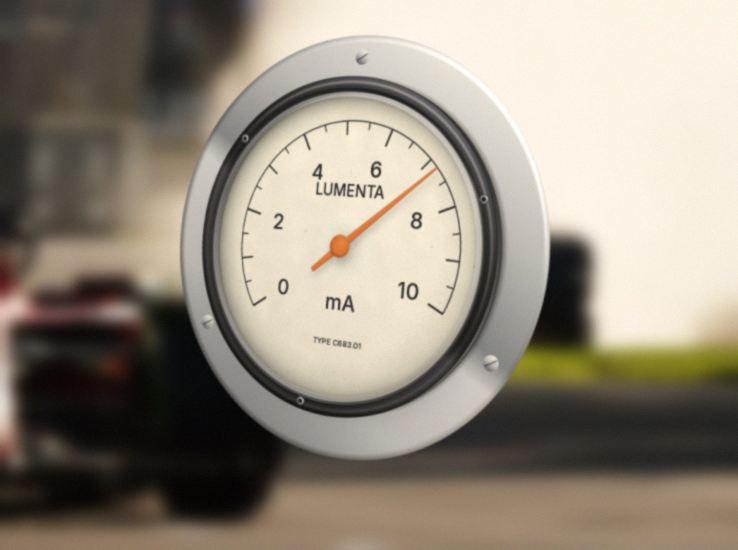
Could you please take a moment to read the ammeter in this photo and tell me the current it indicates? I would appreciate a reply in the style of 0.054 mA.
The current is 7.25 mA
